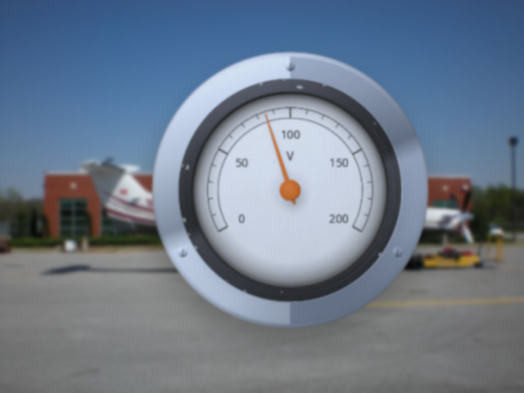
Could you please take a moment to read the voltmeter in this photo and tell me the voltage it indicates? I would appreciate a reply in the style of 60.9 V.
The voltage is 85 V
